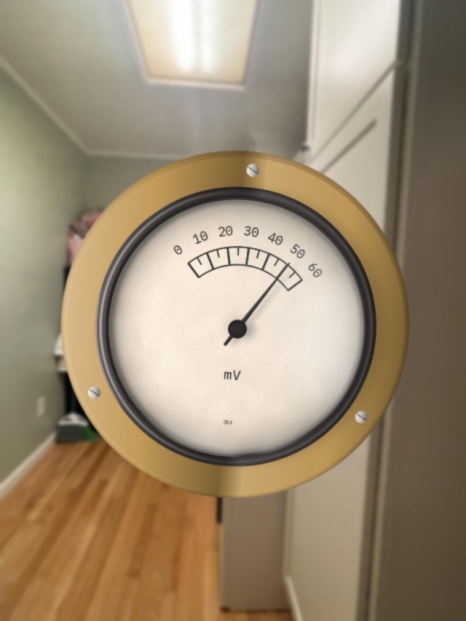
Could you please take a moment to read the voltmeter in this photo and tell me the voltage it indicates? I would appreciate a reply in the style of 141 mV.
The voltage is 50 mV
